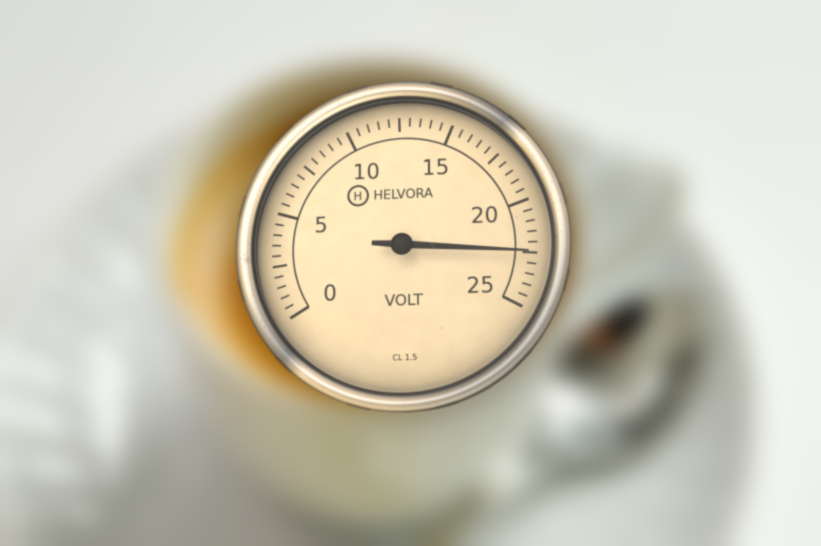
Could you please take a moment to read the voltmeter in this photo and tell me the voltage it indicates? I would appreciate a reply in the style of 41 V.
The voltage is 22.5 V
